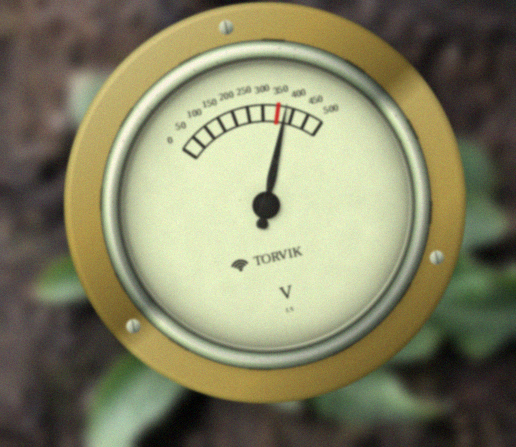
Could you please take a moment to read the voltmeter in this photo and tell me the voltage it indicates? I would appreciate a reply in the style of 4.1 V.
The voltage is 375 V
